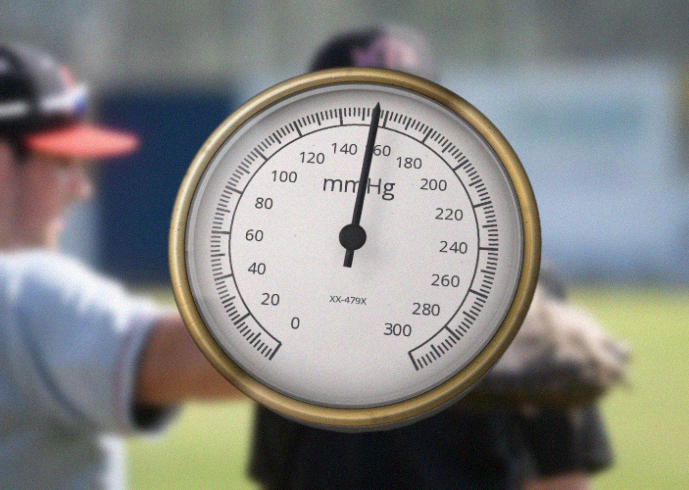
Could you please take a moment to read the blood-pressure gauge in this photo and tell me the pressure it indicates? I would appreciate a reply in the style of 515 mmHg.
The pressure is 156 mmHg
